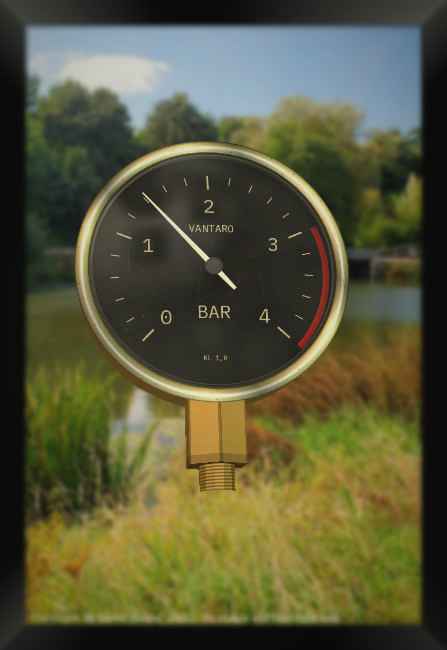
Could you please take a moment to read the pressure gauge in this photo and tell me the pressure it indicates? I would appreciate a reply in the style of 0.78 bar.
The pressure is 1.4 bar
